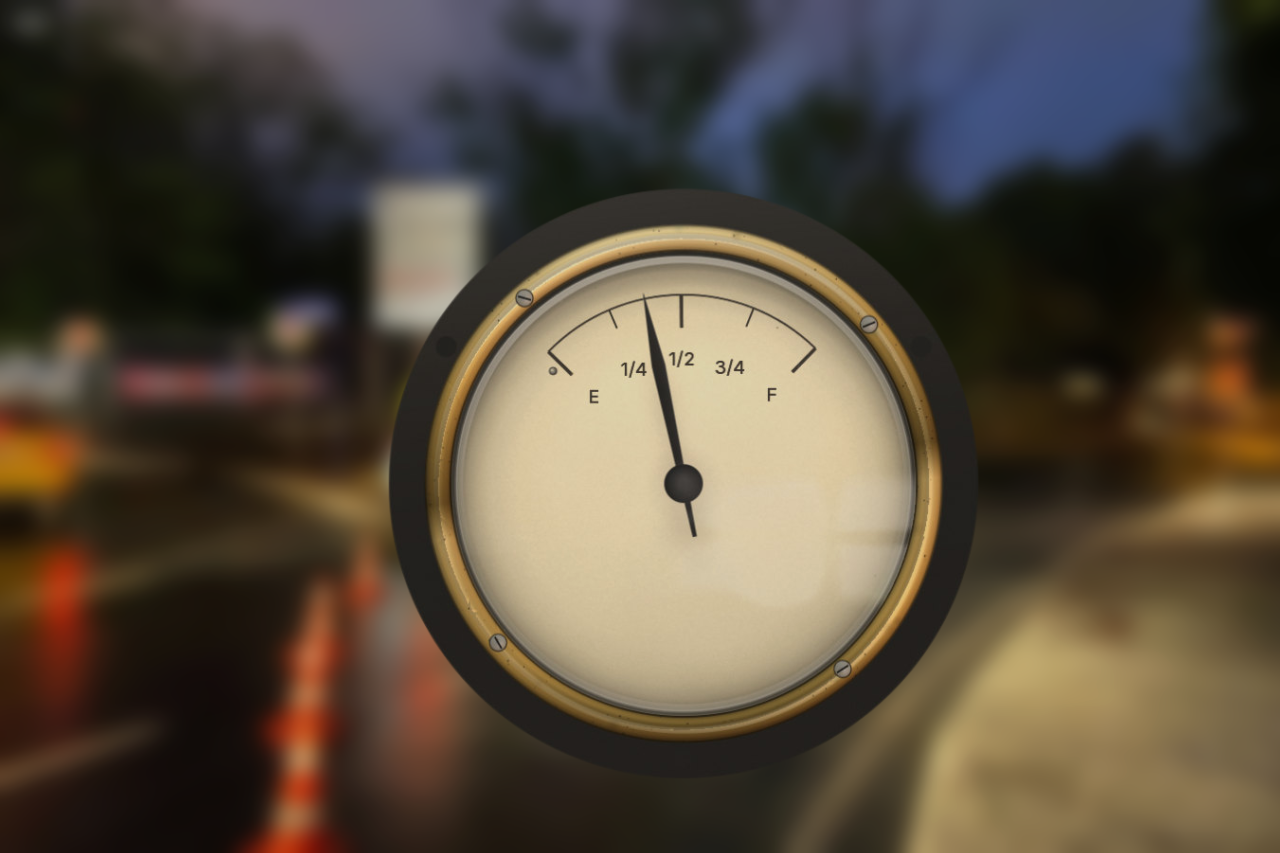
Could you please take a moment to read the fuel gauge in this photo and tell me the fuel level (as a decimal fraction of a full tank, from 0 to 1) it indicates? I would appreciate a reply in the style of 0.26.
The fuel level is 0.375
